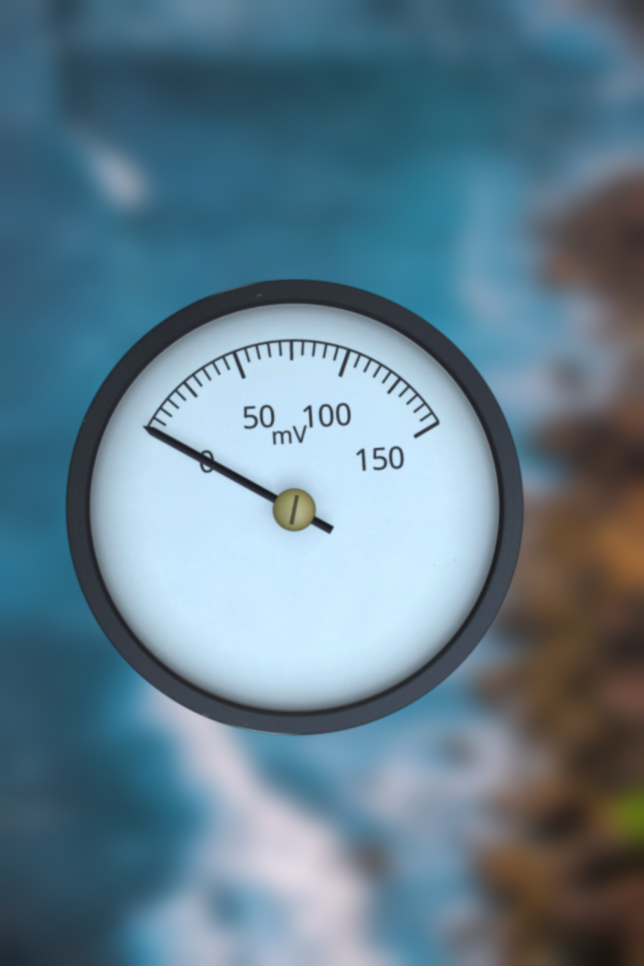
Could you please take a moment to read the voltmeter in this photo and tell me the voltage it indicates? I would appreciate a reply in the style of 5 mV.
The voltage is 0 mV
